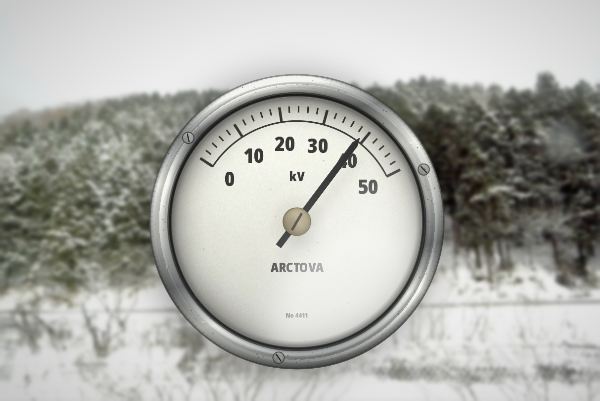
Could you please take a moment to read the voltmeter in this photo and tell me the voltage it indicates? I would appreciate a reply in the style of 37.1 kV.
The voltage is 39 kV
